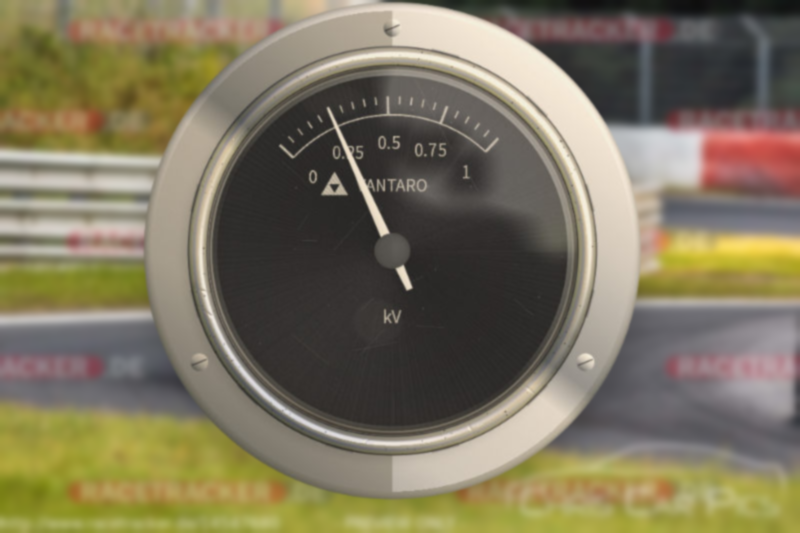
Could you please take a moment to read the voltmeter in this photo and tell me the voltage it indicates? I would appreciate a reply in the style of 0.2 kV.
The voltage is 0.25 kV
